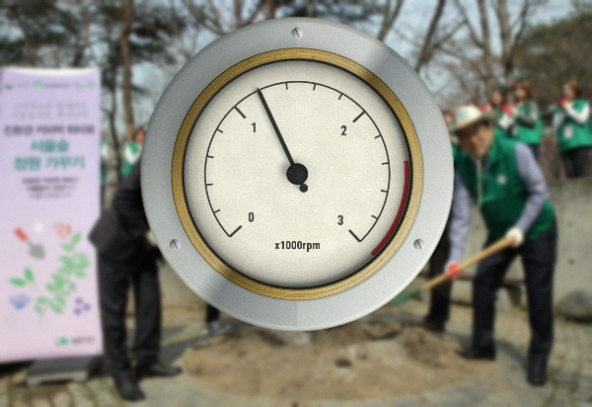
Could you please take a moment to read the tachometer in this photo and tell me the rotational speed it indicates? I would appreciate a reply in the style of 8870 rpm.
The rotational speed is 1200 rpm
